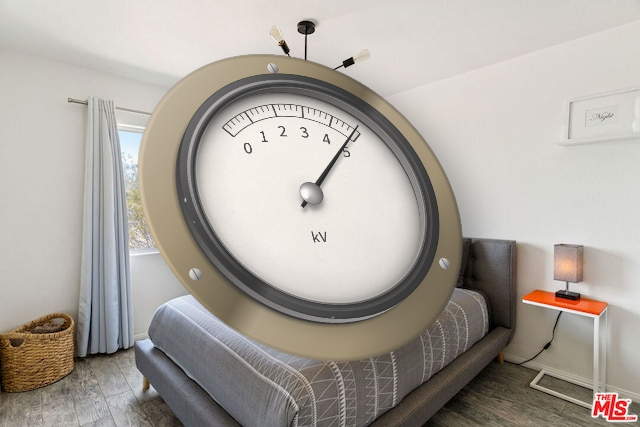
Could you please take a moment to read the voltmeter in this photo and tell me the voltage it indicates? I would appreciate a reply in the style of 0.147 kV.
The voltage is 4.8 kV
